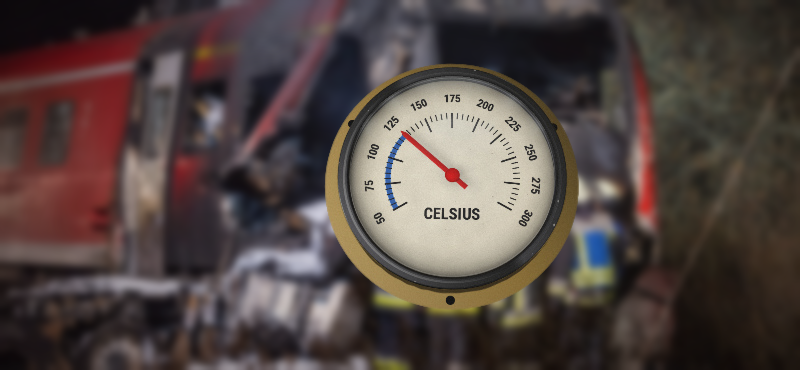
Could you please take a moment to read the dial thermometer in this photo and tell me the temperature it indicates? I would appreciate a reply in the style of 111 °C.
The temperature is 125 °C
